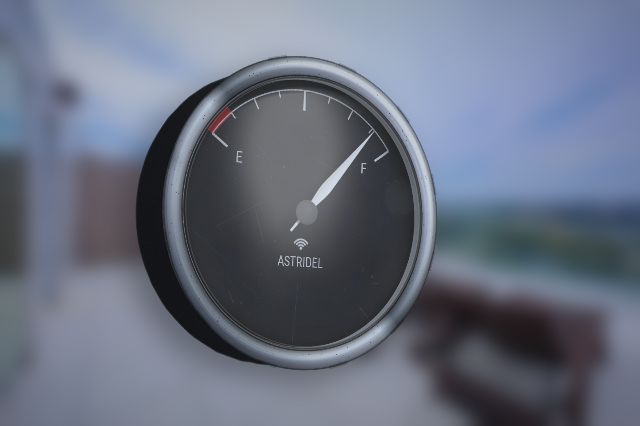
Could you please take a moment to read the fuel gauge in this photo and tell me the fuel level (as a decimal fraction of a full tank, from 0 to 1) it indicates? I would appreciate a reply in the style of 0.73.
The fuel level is 0.875
